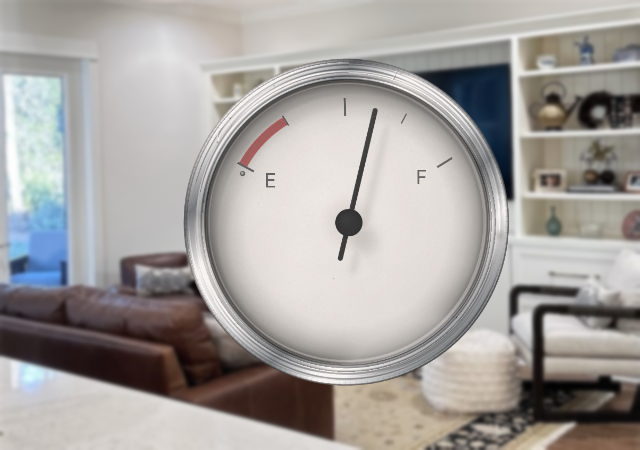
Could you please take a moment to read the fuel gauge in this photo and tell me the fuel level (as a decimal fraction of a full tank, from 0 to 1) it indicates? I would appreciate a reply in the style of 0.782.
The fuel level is 0.625
